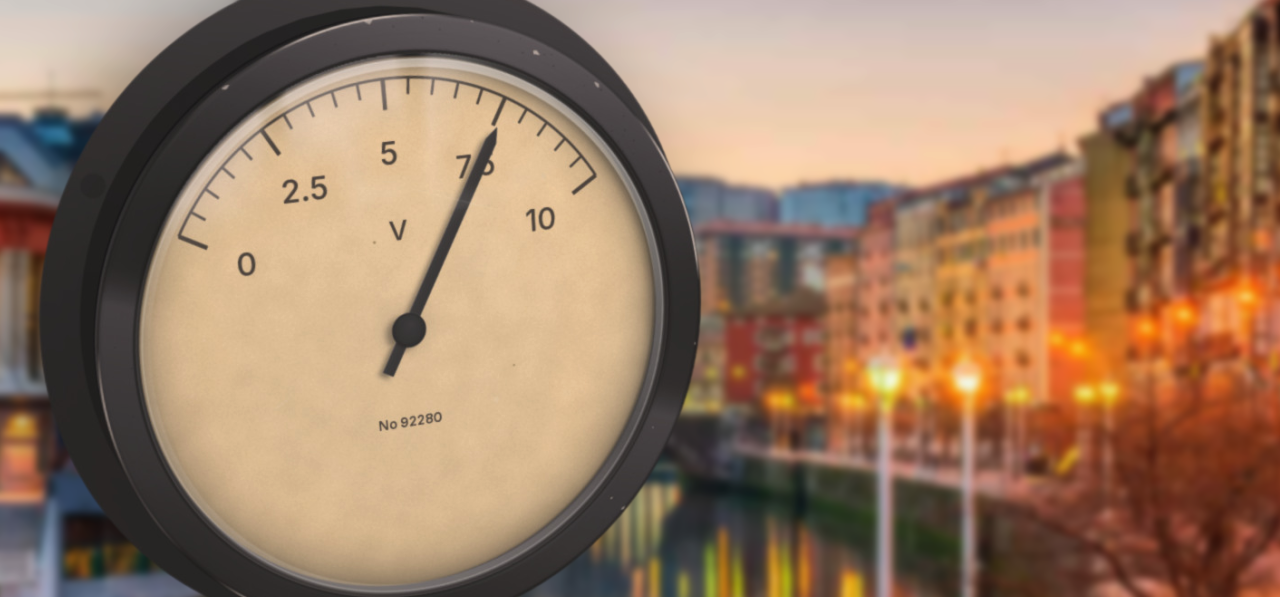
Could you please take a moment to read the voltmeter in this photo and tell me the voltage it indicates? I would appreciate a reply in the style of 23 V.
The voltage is 7.5 V
